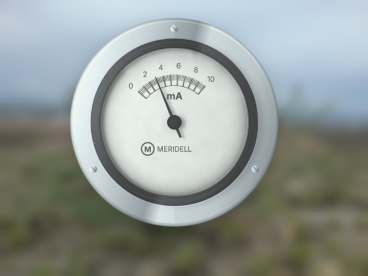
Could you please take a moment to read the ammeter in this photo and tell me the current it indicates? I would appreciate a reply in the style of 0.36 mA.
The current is 3 mA
